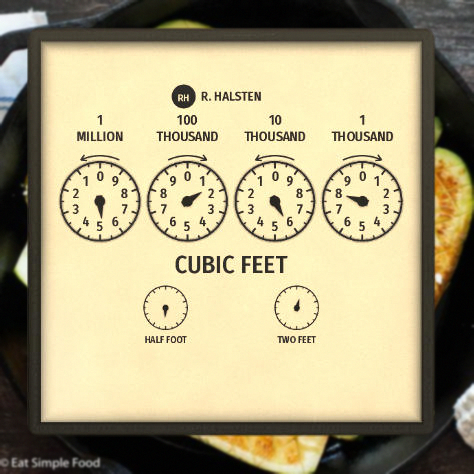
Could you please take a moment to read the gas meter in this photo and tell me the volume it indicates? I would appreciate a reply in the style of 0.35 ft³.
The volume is 515800 ft³
